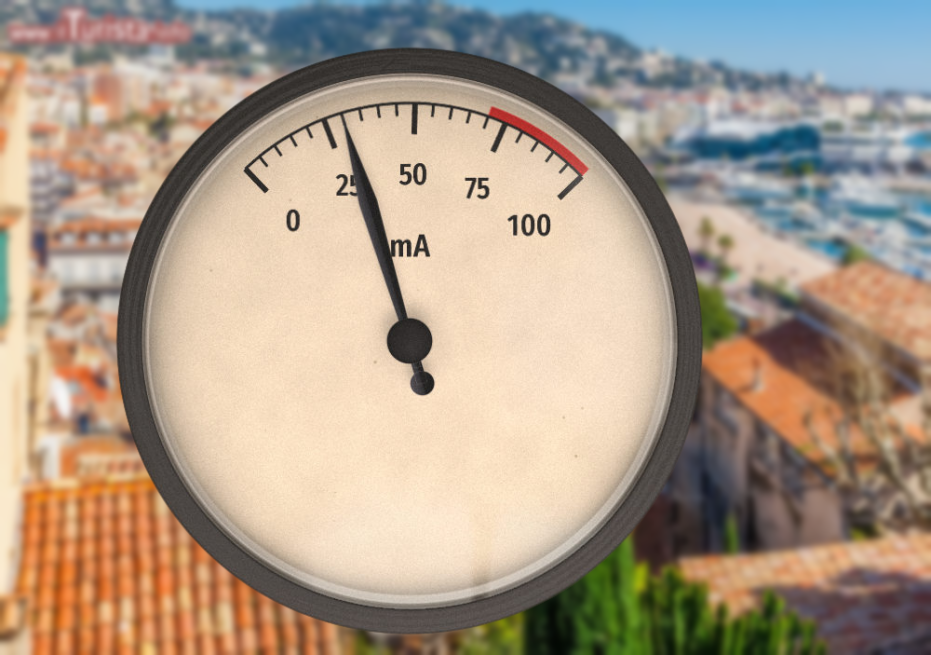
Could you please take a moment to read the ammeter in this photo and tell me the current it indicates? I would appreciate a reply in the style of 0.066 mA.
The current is 30 mA
